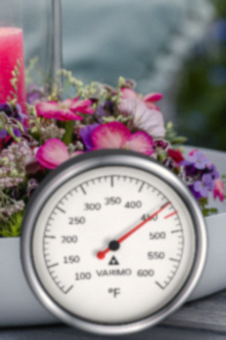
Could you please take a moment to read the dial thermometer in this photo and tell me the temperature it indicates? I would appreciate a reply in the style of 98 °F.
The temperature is 450 °F
